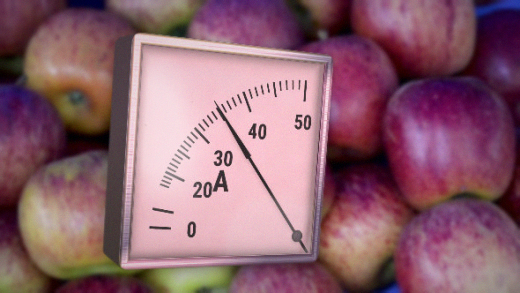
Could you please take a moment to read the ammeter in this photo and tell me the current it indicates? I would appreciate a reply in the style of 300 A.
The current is 35 A
